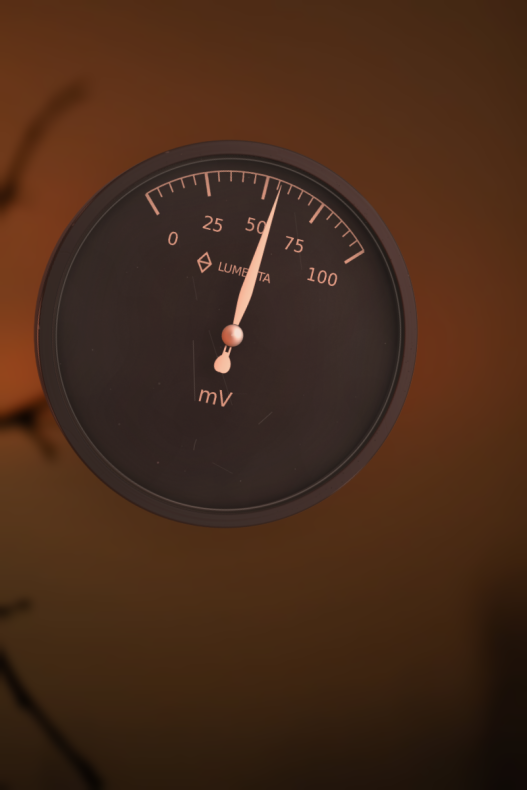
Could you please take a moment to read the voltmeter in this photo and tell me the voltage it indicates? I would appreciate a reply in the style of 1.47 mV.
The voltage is 55 mV
